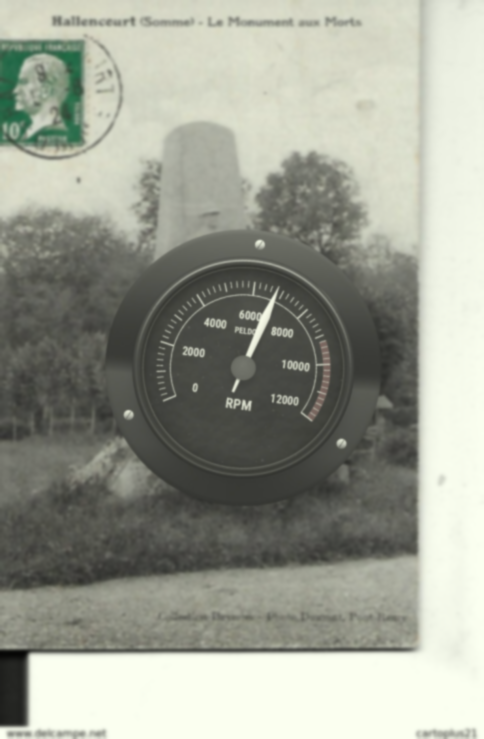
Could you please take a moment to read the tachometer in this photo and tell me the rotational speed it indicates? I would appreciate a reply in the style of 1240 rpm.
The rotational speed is 6800 rpm
